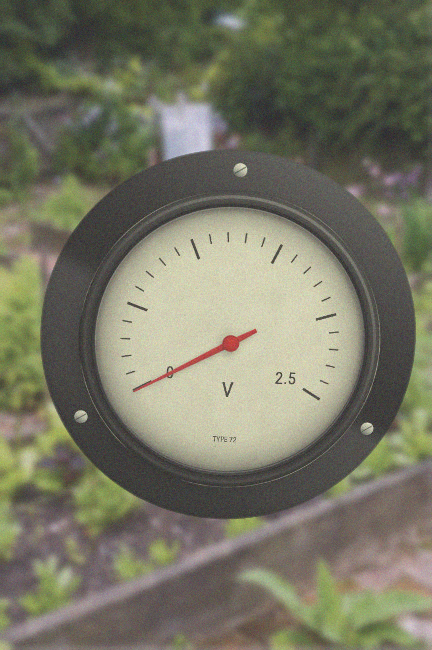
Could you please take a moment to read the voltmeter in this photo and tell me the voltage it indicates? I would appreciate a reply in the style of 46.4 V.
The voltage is 0 V
